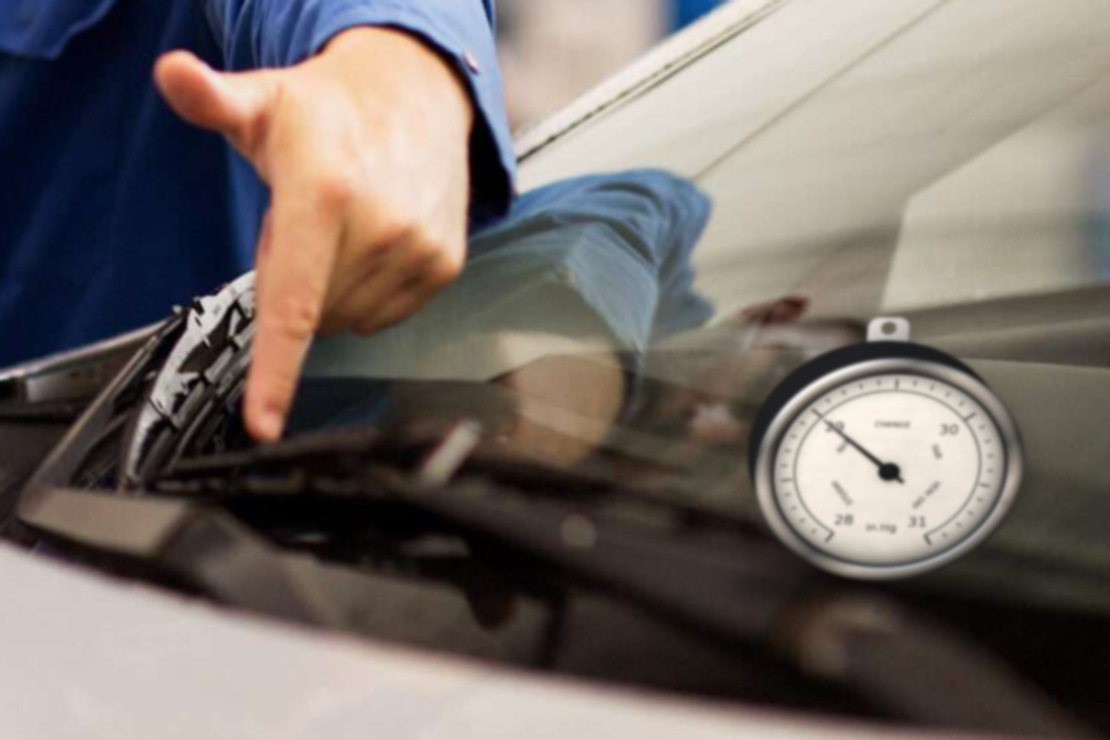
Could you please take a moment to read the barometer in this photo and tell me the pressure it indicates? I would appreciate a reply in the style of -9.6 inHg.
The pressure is 29 inHg
